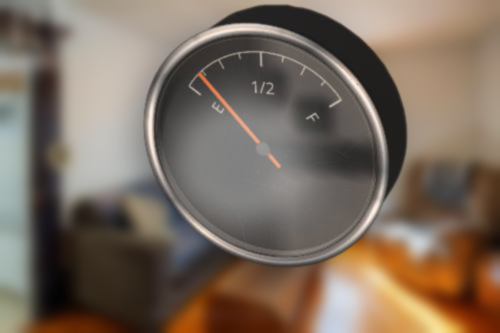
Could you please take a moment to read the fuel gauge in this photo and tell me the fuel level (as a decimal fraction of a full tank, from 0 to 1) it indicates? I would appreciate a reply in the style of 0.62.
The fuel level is 0.125
